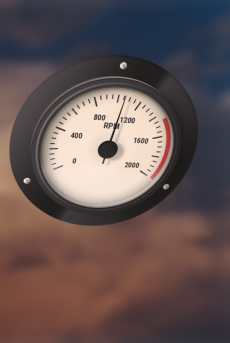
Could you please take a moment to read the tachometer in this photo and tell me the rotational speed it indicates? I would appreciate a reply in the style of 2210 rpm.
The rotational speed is 1050 rpm
